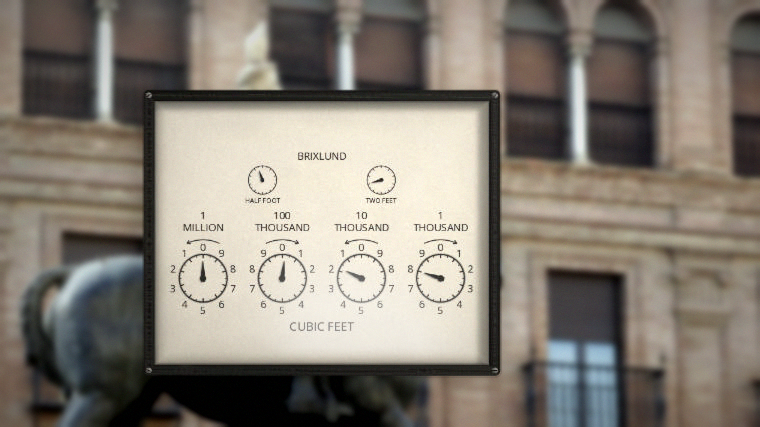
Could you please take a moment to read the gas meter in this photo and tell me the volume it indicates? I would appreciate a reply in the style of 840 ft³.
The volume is 1800 ft³
